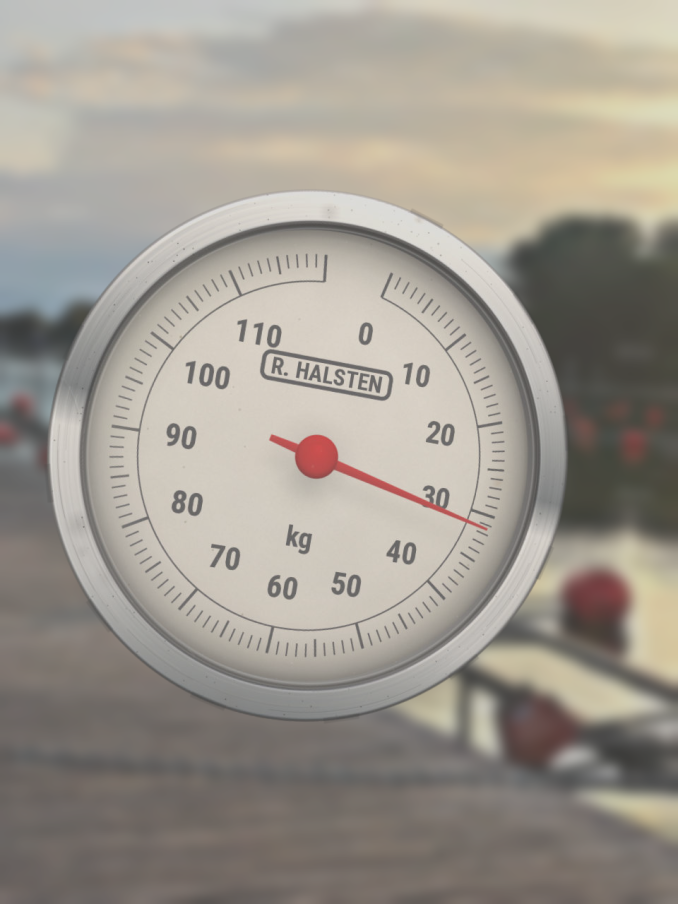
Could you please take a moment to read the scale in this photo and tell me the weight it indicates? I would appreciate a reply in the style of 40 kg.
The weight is 31.5 kg
